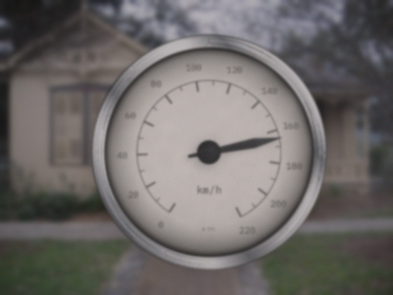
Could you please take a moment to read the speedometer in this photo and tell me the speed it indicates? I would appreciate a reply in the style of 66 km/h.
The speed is 165 km/h
